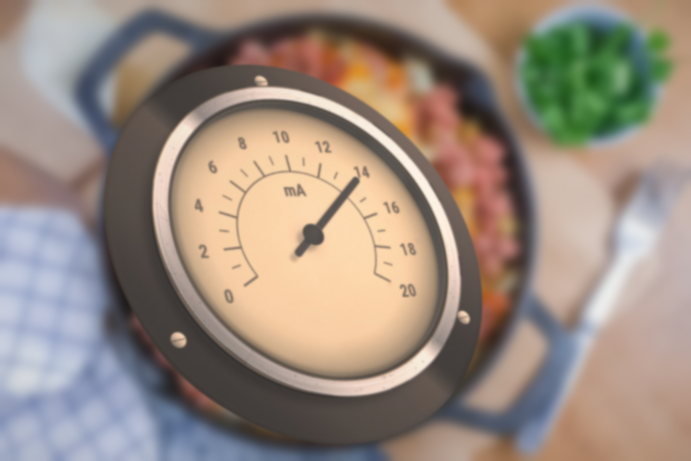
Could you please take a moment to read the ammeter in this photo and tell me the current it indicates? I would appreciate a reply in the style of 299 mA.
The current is 14 mA
